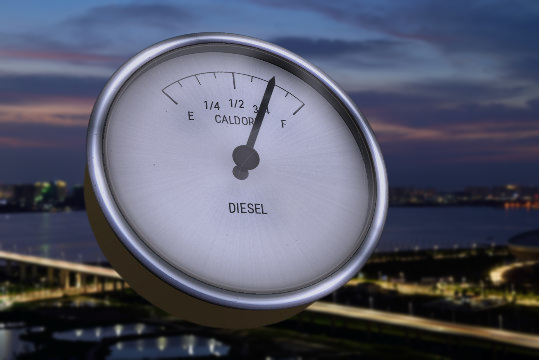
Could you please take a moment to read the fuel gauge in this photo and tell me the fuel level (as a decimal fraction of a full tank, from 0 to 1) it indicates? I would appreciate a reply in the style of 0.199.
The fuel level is 0.75
